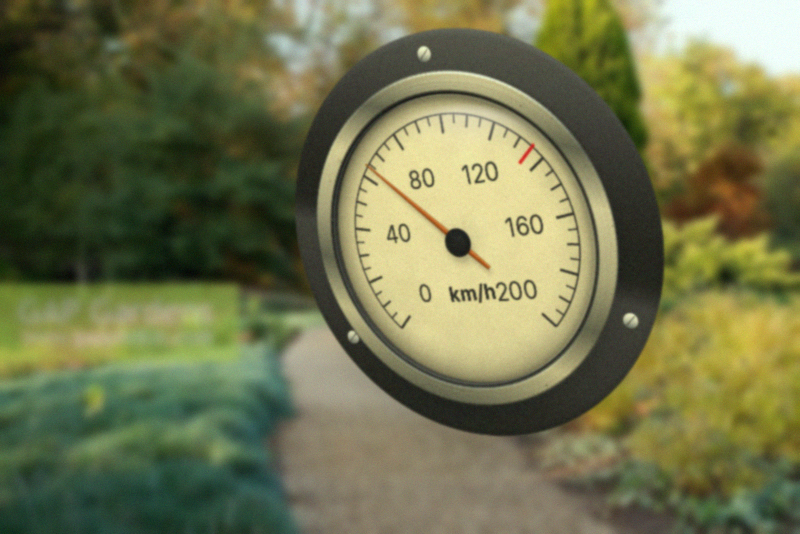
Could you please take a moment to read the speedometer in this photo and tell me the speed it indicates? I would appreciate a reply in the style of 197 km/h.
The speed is 65 km/h
